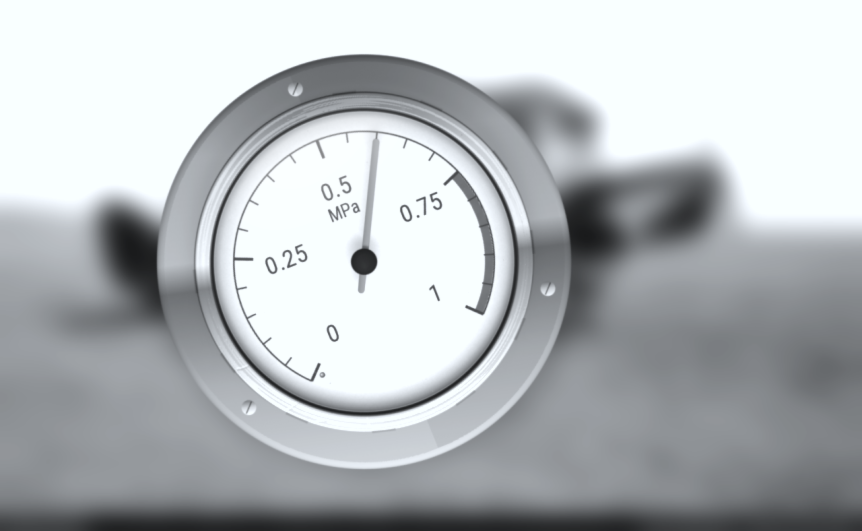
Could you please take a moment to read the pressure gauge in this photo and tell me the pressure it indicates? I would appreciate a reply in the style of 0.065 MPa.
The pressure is 0.6 MPa
